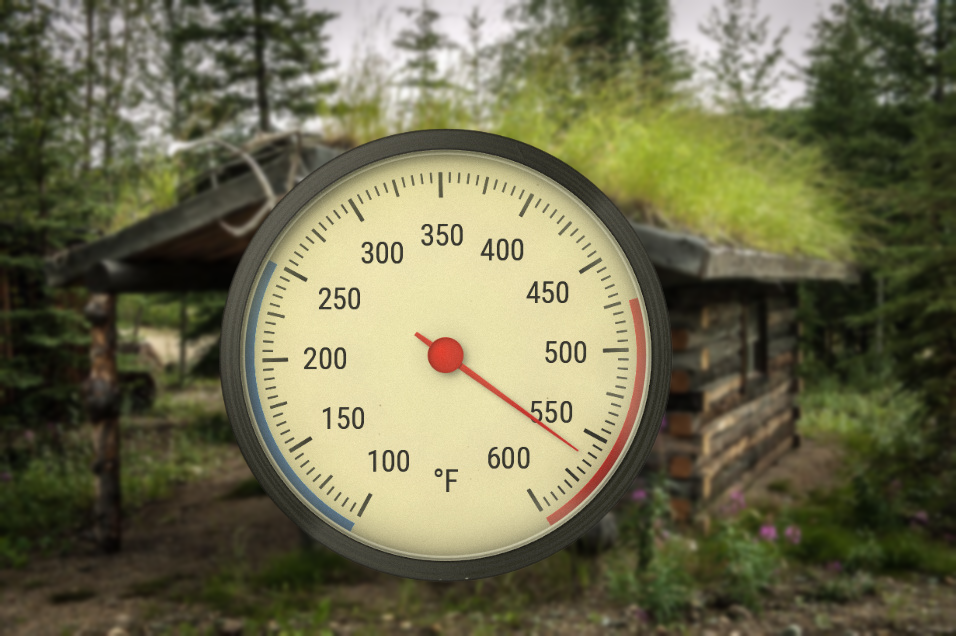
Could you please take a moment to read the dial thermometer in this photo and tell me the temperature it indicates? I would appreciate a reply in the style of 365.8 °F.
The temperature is 562.5 °F
